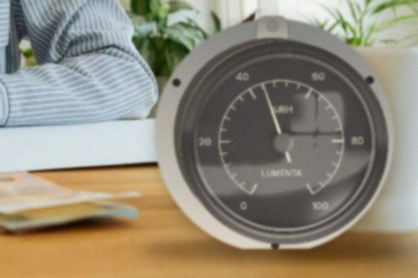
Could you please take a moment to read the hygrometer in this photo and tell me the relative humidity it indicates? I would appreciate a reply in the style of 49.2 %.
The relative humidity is 44 %
